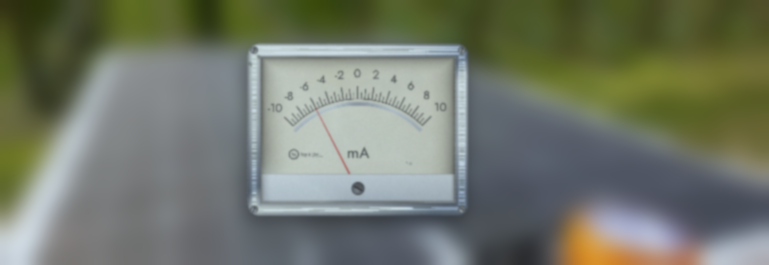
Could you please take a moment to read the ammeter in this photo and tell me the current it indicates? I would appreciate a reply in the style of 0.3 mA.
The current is -6 mA
